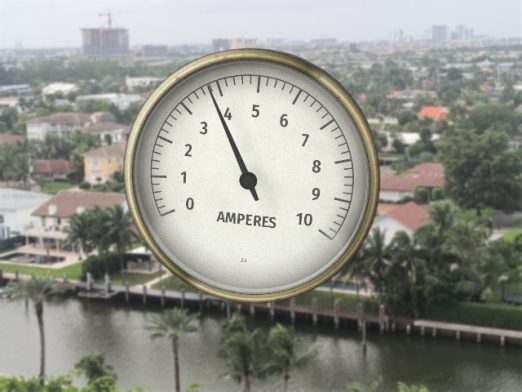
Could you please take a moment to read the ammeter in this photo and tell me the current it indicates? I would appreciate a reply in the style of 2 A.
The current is 3.8 A
